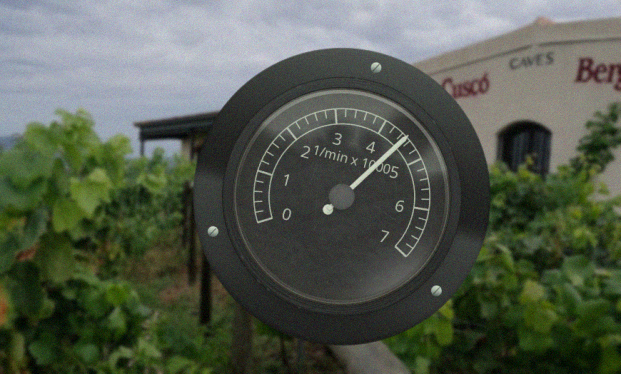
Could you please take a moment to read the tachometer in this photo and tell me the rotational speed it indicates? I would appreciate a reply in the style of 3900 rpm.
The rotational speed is 4500 rpm
